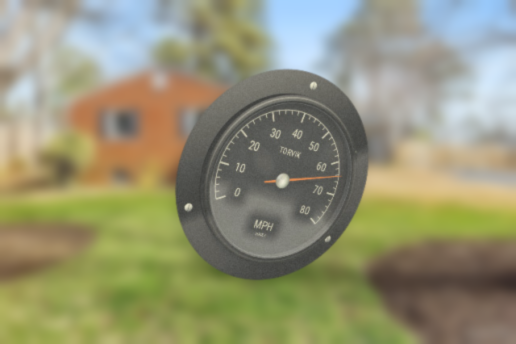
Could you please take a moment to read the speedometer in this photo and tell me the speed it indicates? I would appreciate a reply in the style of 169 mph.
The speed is 64 mph
